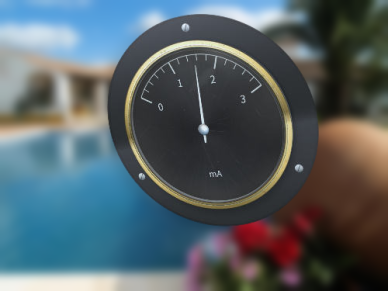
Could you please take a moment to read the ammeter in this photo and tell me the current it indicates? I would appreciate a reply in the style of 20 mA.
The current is 1.6 mA
